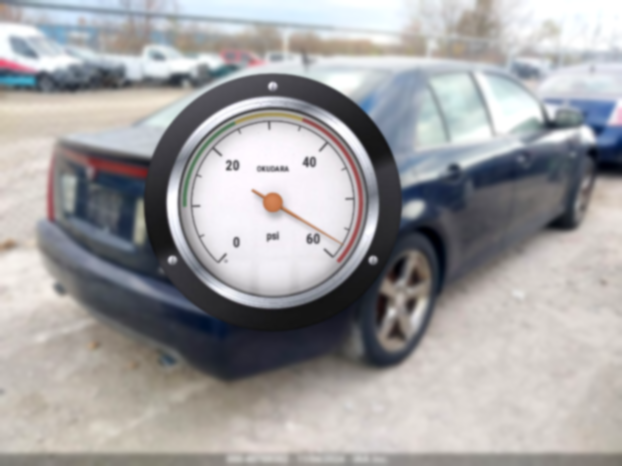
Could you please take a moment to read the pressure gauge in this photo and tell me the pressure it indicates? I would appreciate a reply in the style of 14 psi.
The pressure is 57.5 psi
